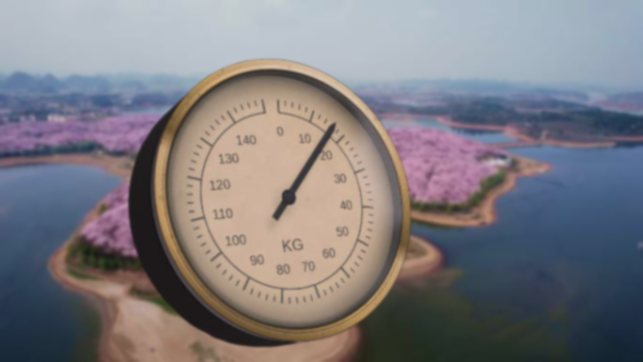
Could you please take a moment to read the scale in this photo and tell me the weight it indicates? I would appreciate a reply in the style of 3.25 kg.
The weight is 16 kg
